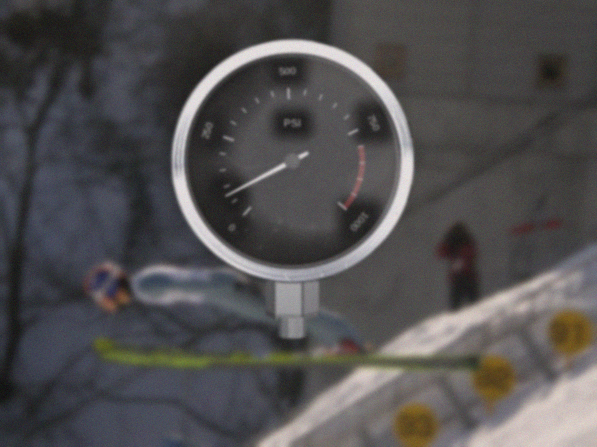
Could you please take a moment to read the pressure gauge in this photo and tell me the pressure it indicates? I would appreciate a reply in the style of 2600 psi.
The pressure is 75 psi
